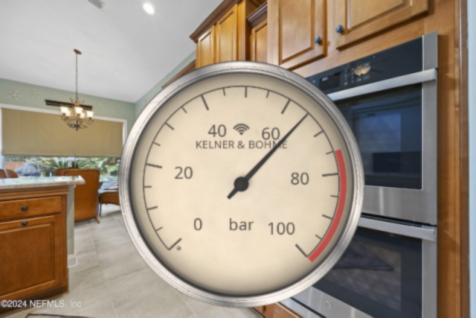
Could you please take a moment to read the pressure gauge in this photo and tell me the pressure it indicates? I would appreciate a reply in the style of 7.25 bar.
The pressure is 65 bar
